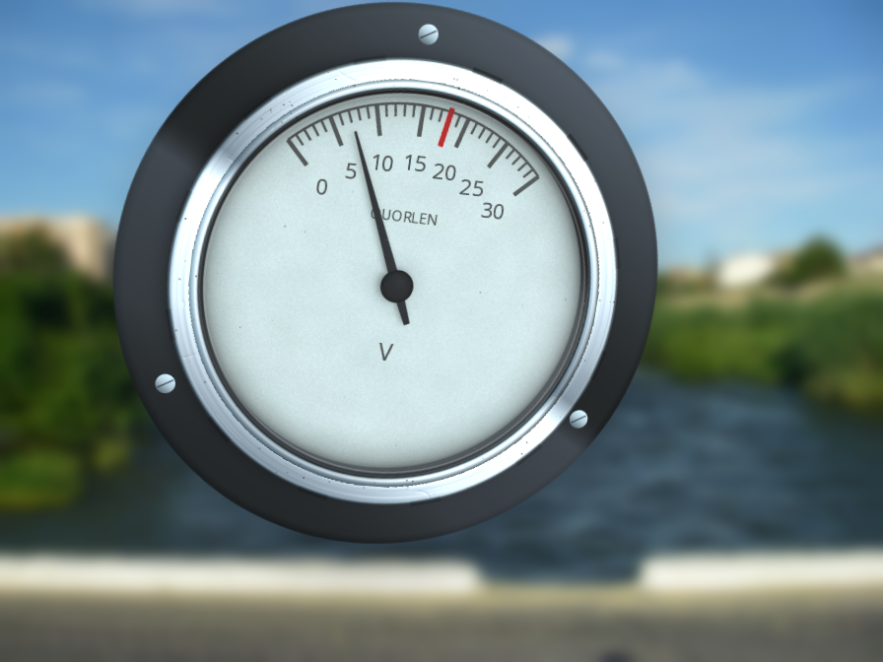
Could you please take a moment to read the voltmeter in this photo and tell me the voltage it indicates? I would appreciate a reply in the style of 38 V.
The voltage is 7 V
